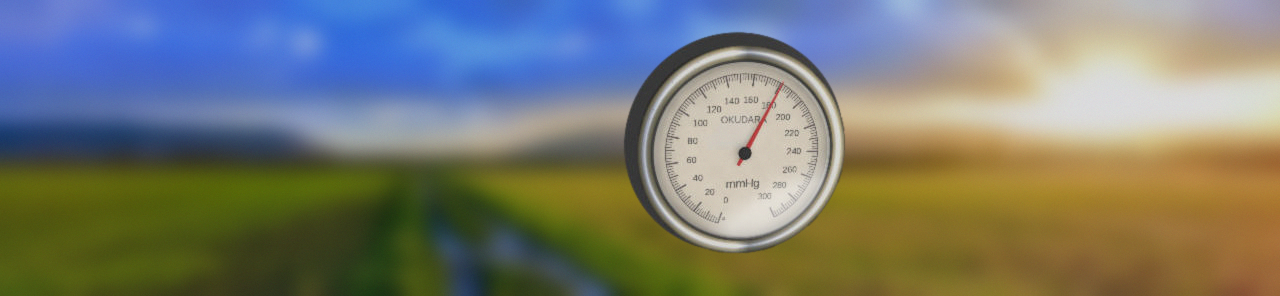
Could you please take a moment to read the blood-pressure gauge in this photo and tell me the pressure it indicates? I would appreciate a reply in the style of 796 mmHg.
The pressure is 180 mmHg
